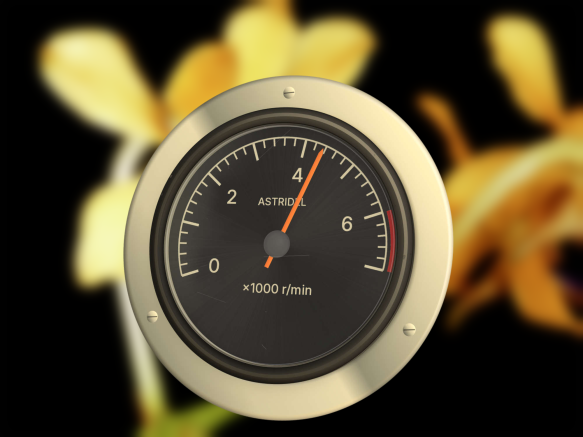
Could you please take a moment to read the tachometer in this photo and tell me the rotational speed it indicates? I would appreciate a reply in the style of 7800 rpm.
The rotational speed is 4400 rpm
